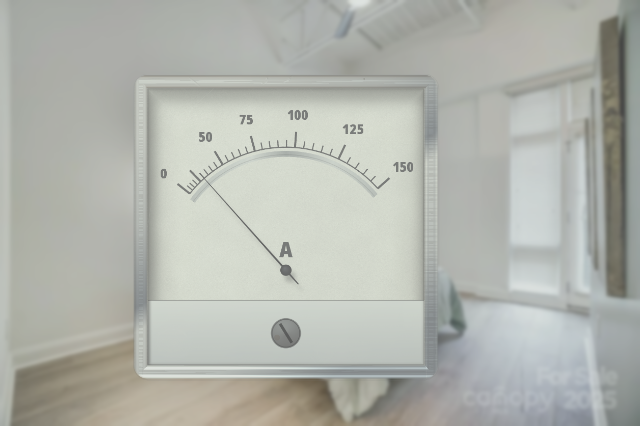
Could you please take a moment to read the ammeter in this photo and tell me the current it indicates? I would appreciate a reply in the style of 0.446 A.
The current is 30 A
